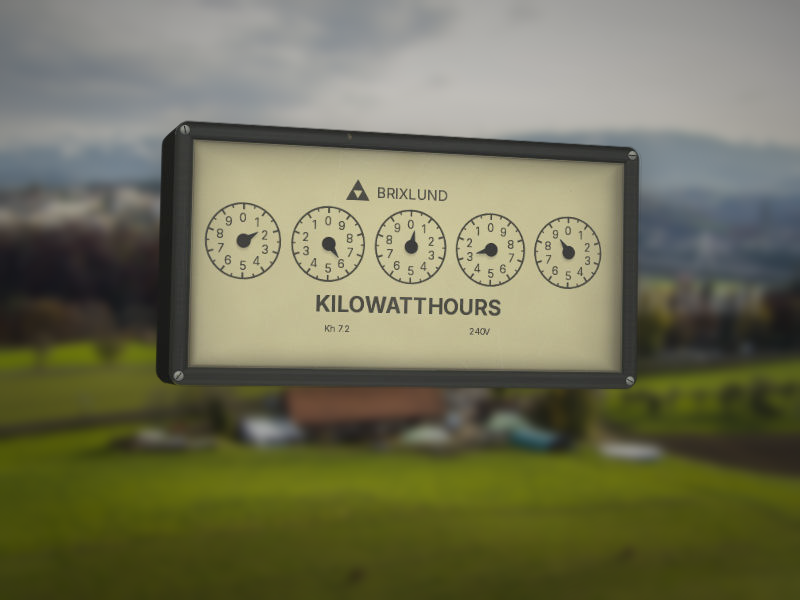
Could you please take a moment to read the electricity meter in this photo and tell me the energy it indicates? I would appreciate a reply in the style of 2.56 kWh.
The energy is 16029 kWh
